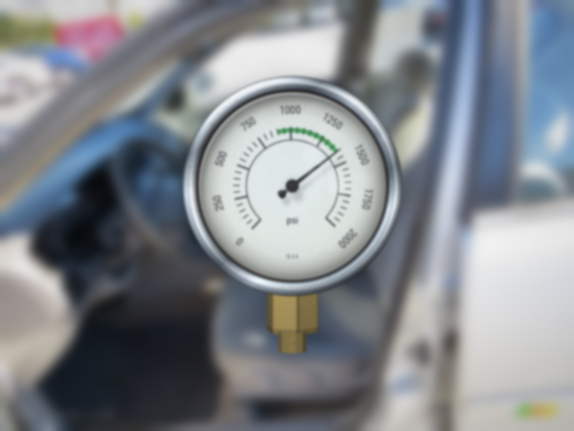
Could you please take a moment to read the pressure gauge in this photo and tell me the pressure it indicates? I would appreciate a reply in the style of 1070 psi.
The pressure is 1400 psi
